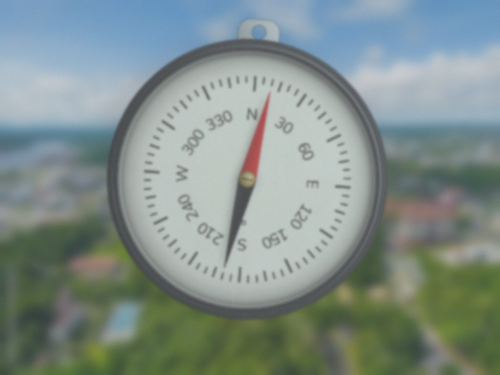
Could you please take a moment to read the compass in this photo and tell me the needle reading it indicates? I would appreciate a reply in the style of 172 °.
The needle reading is 10 °
